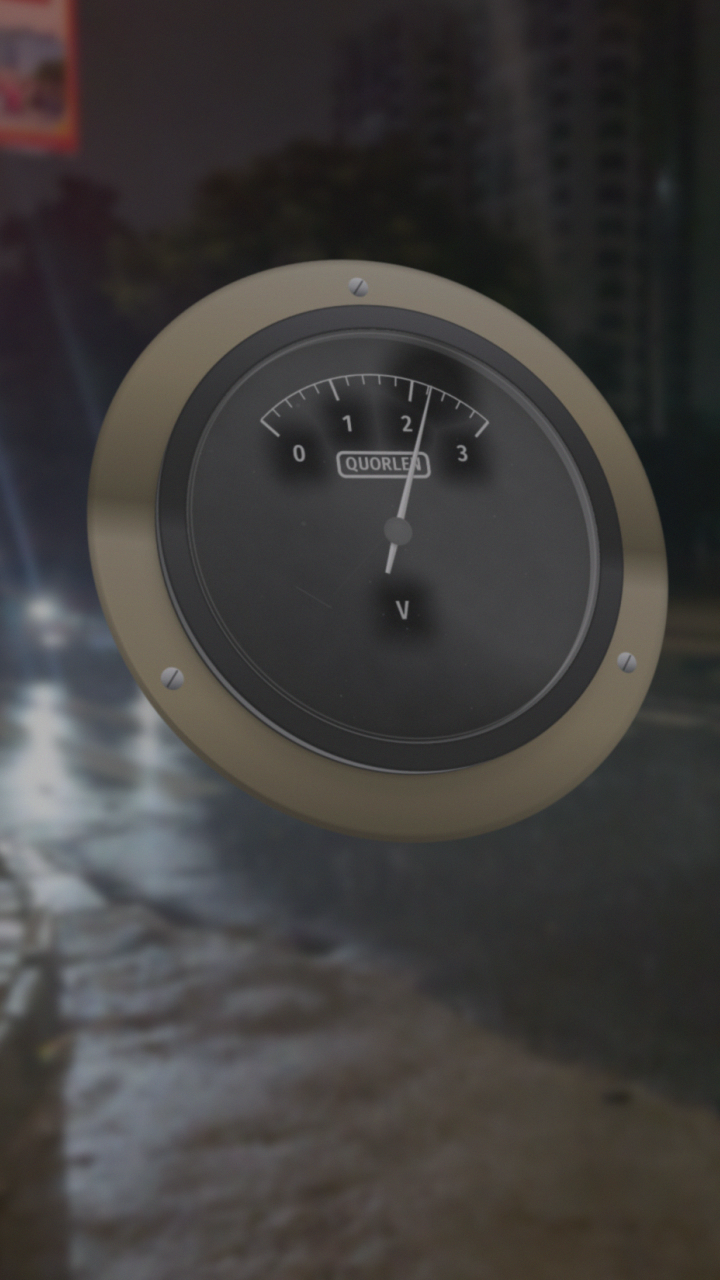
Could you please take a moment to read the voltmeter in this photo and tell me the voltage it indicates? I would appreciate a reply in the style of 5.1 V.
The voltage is 2.2 V
